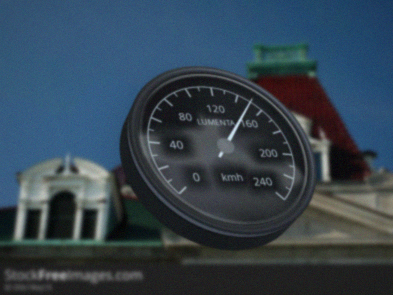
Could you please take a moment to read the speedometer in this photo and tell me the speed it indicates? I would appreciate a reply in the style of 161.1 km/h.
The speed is 150 km/h
